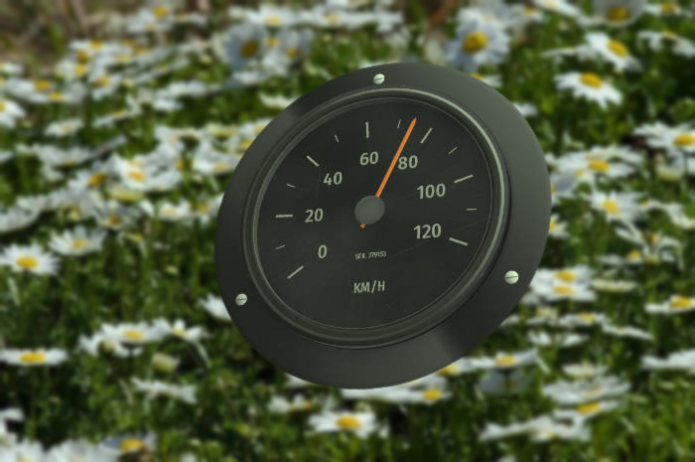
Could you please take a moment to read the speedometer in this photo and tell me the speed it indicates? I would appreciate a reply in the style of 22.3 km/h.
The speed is 75 km/h
